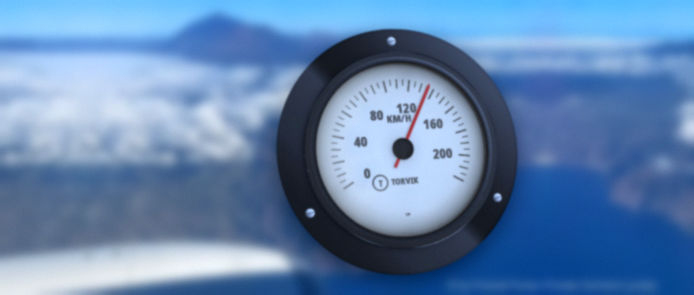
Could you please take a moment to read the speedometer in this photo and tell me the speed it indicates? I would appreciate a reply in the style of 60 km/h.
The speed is 135 km/h
